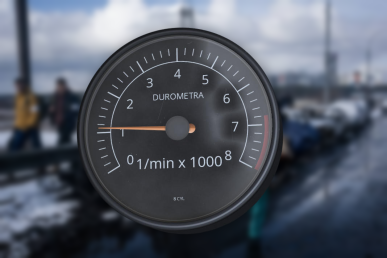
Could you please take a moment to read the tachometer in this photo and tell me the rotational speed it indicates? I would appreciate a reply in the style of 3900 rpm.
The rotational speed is 1100 rpm
